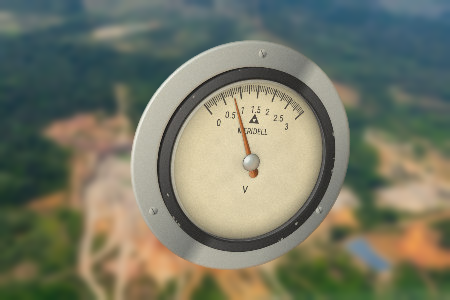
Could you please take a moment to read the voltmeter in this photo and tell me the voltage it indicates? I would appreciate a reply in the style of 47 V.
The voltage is 0.75 V
